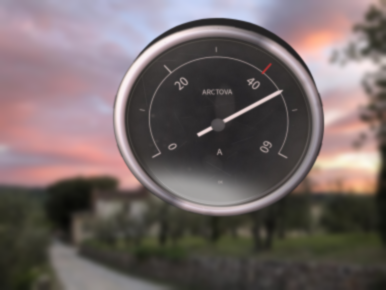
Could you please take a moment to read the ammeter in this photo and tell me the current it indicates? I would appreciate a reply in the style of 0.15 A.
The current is 45 A
